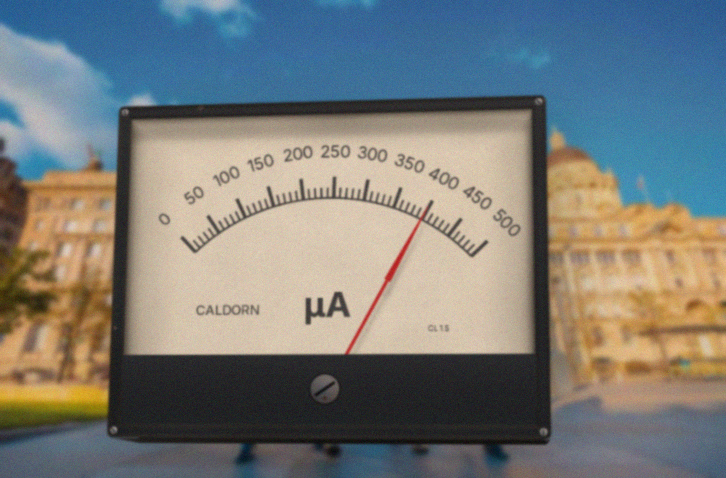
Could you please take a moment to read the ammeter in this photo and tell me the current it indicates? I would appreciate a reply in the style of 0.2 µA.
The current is 400 µA
